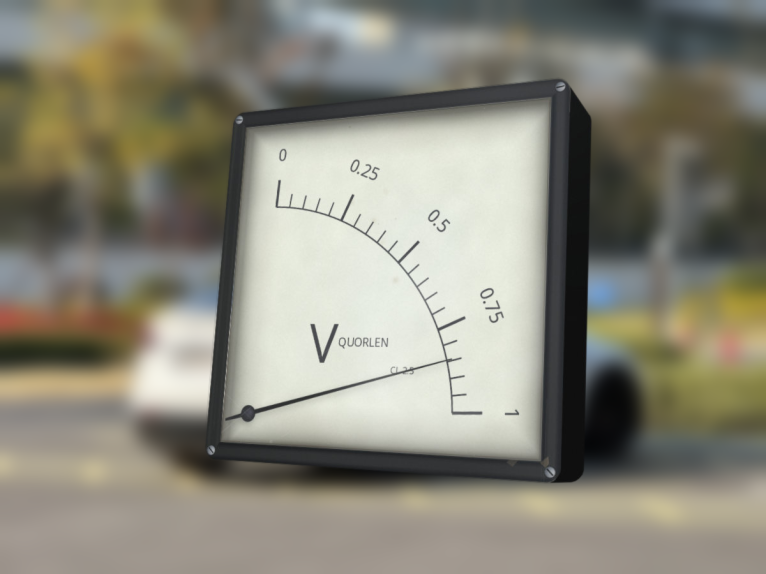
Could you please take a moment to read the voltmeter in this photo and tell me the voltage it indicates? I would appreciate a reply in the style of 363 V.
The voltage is 0.85 V
